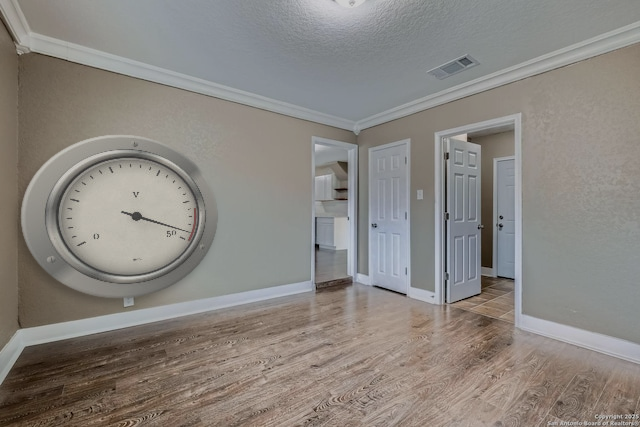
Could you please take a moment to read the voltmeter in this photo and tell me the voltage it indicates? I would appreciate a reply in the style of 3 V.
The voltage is 48 V
